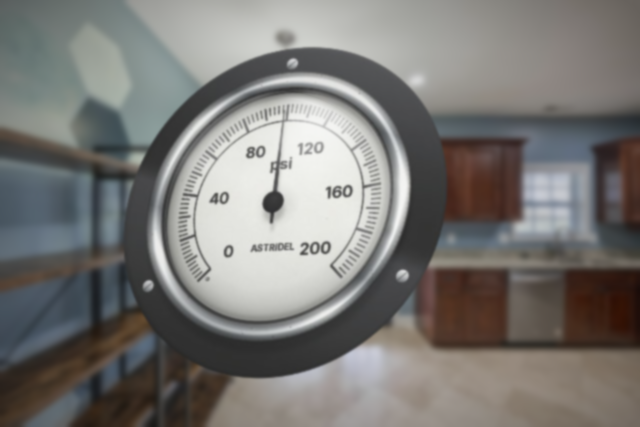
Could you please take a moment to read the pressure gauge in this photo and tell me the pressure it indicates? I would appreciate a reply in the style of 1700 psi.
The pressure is 100 psi
